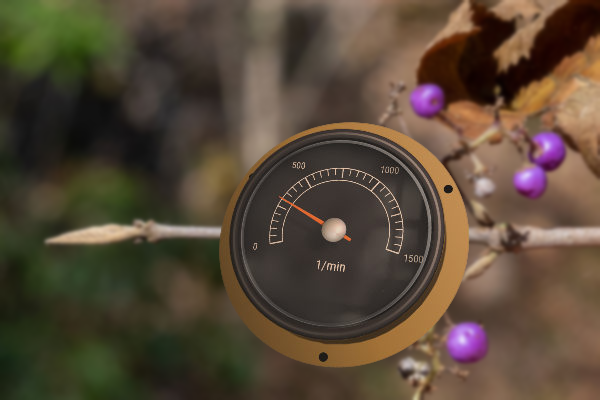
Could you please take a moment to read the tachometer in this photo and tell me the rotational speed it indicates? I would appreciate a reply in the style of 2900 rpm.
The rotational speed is 300 rpm
